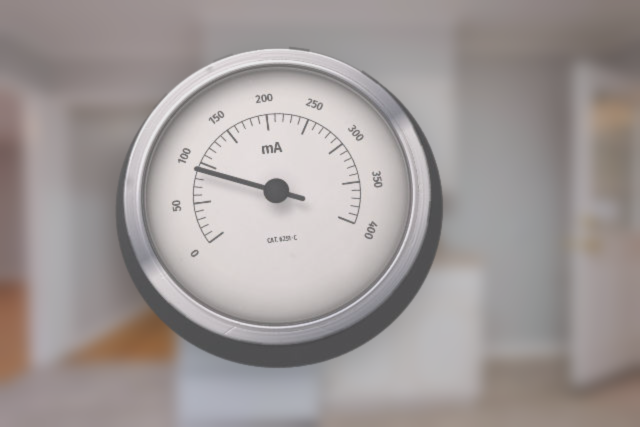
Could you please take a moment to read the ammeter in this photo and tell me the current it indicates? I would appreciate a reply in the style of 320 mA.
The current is 90 mA
